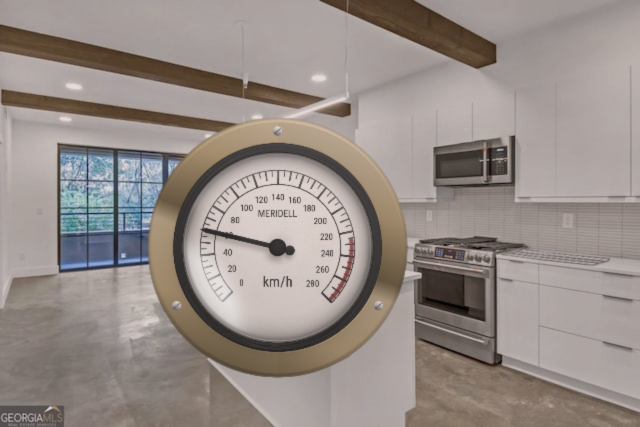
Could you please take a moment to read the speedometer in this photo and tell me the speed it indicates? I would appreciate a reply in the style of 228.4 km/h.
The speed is 60 km/h
